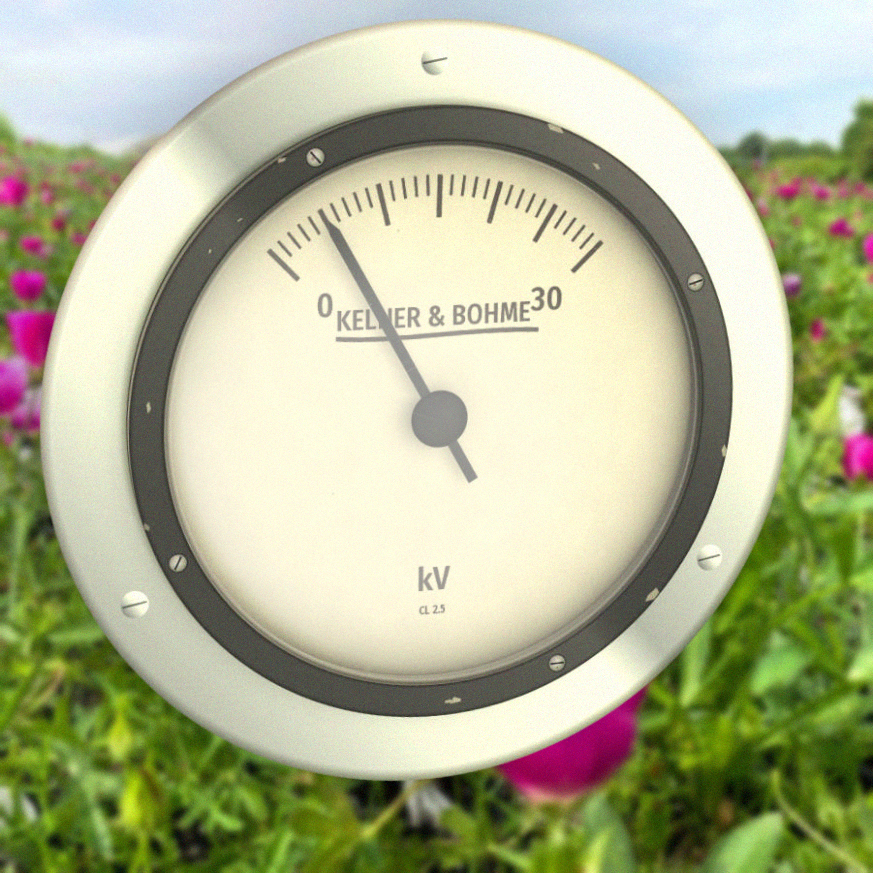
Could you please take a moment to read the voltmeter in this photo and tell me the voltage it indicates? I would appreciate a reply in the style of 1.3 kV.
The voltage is 5 kV
